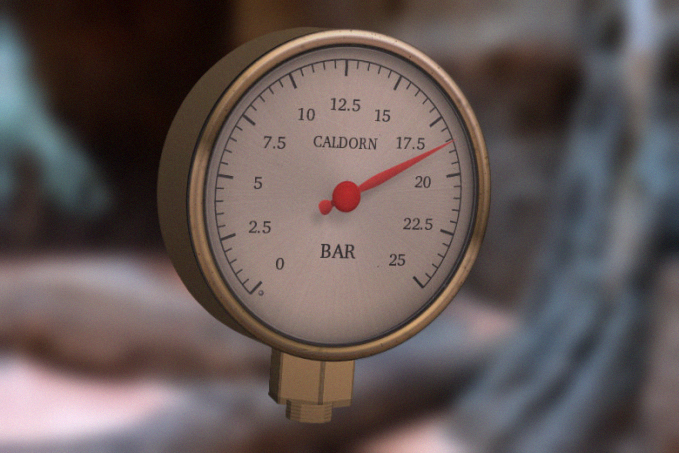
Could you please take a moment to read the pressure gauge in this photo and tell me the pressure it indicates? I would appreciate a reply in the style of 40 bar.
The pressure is 18.5 bar
